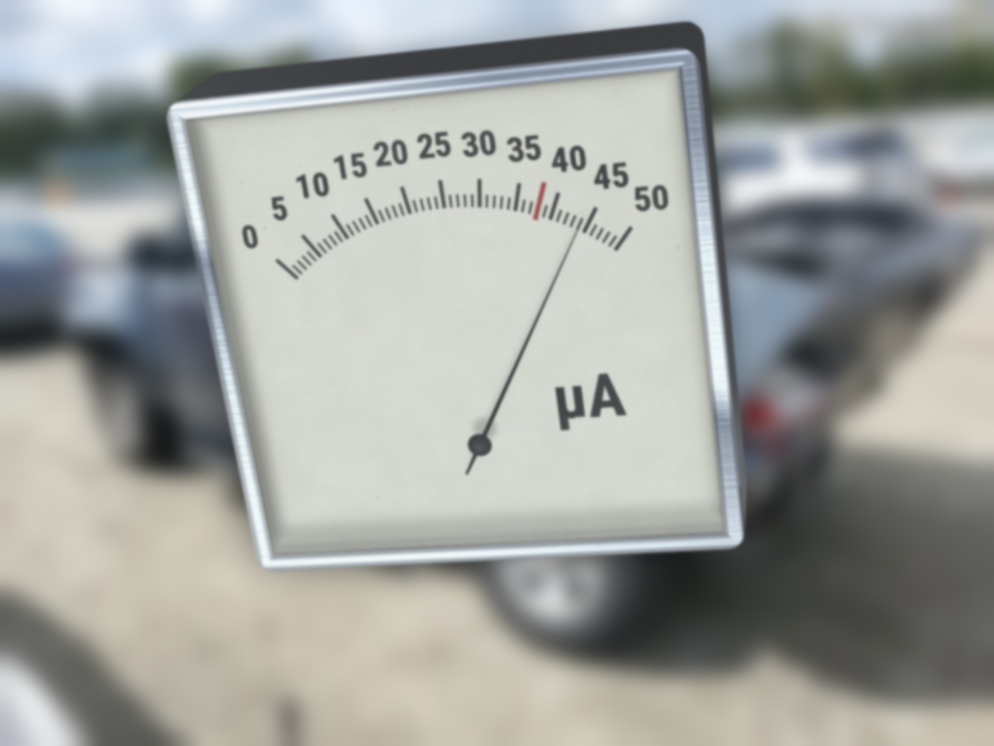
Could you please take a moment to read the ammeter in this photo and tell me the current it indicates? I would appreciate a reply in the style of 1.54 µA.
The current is 44 µA
